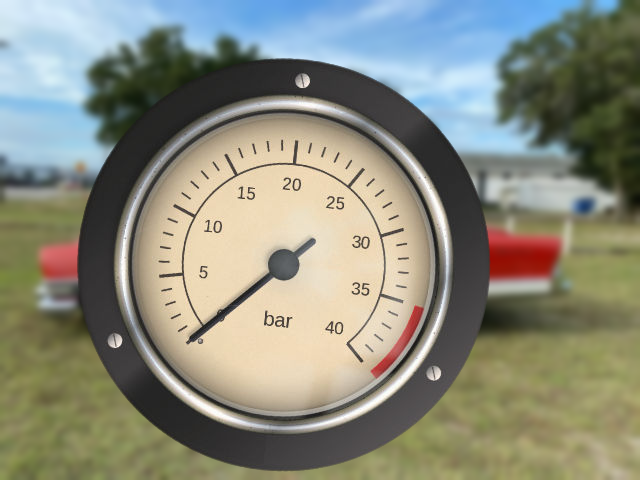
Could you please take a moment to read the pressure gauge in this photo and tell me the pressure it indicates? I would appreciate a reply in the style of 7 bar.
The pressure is 0 bar
